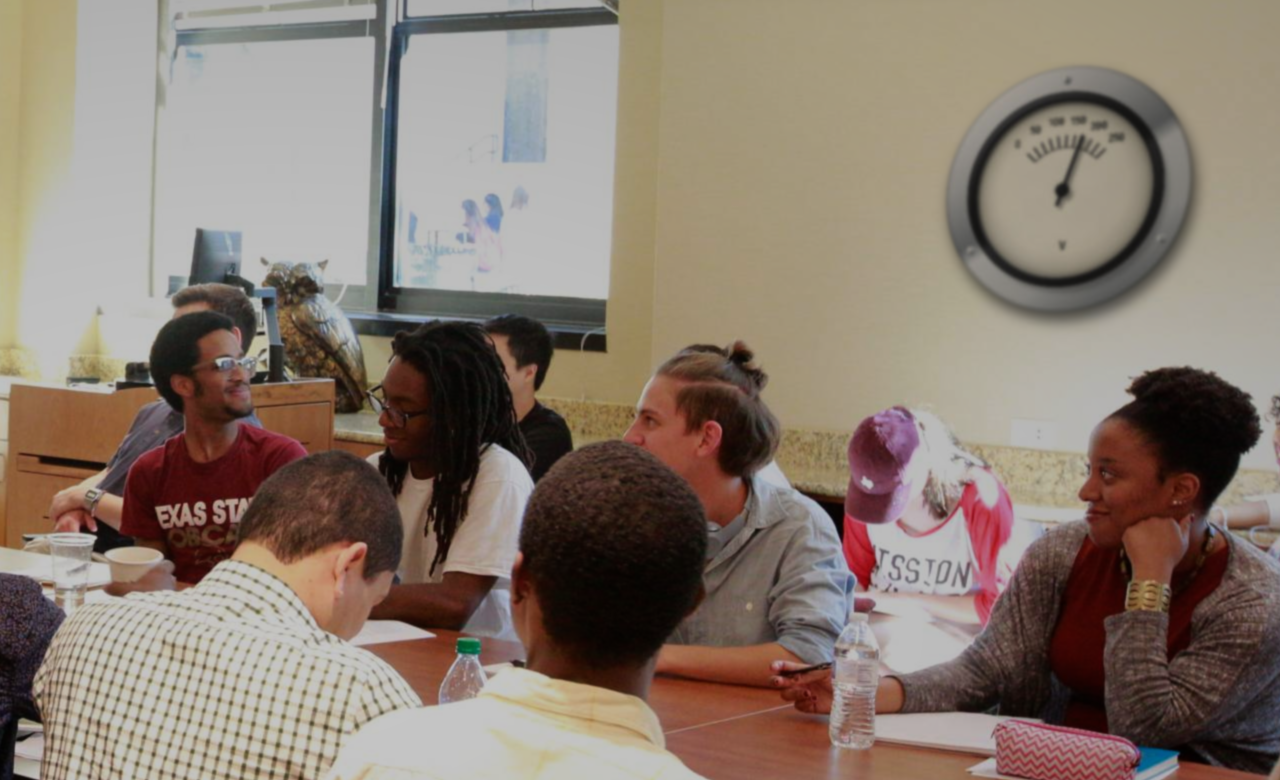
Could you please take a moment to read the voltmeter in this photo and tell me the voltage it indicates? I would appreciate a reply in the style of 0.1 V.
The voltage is 175 V
